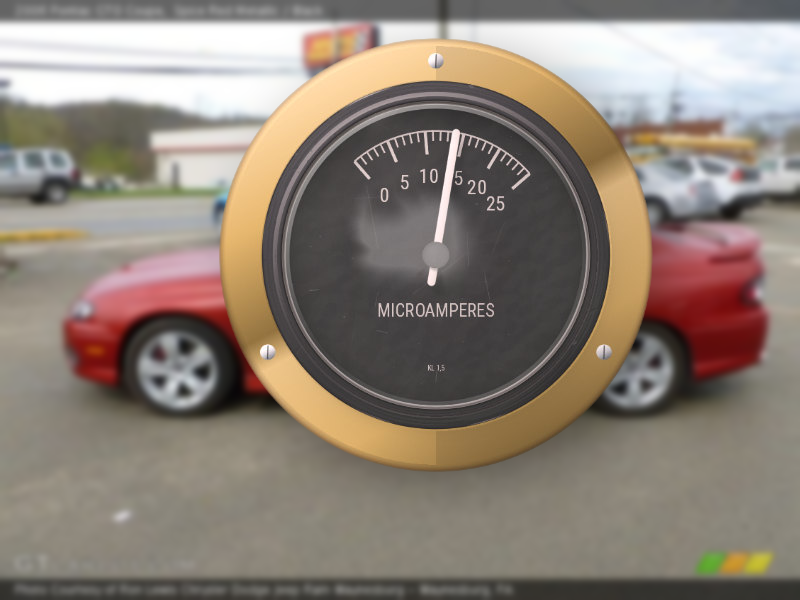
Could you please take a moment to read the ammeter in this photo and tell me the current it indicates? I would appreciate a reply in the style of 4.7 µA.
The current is 14 µA
